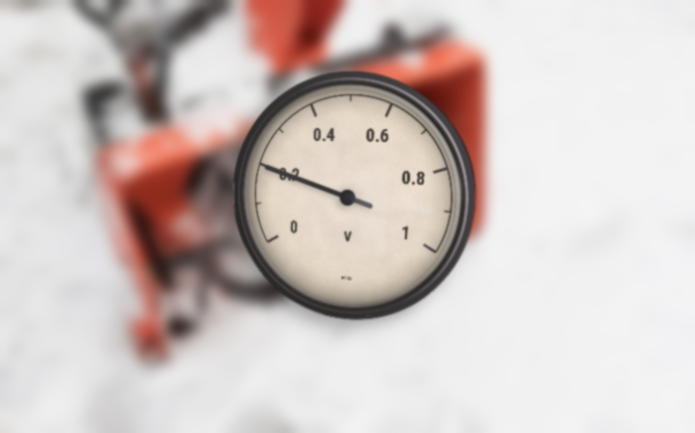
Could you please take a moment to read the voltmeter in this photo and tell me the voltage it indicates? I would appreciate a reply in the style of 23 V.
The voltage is 0.2 V
